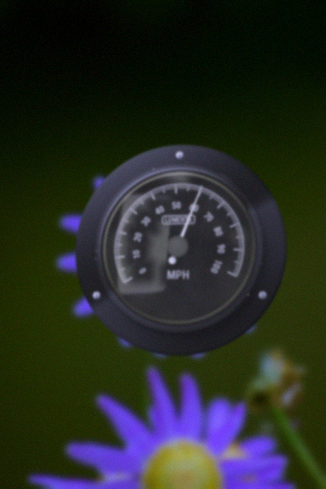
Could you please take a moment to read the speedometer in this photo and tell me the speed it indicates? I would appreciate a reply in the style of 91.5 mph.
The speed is 60 mph
